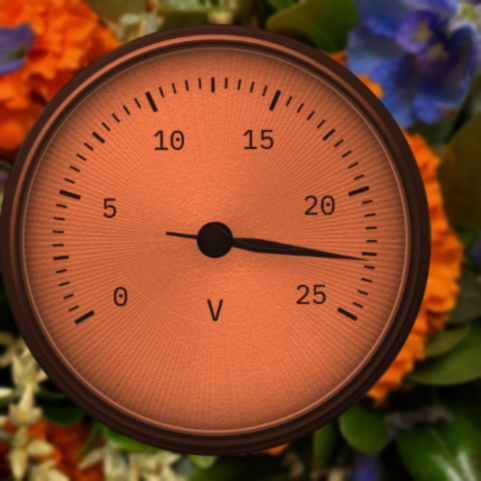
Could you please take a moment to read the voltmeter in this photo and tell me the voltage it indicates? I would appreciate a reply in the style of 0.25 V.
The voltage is 22.75 V
